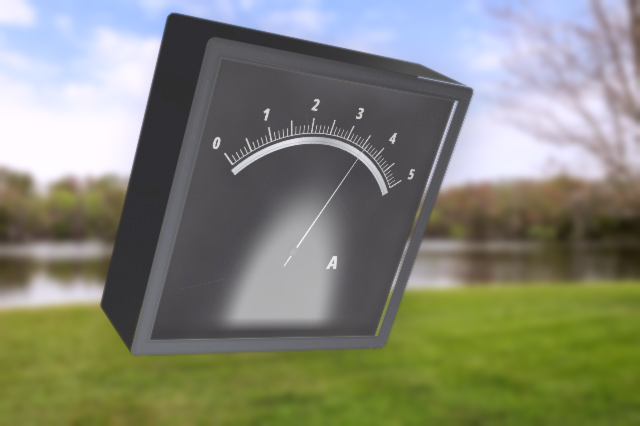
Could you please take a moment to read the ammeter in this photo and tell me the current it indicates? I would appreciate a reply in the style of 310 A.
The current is 3.5 A
